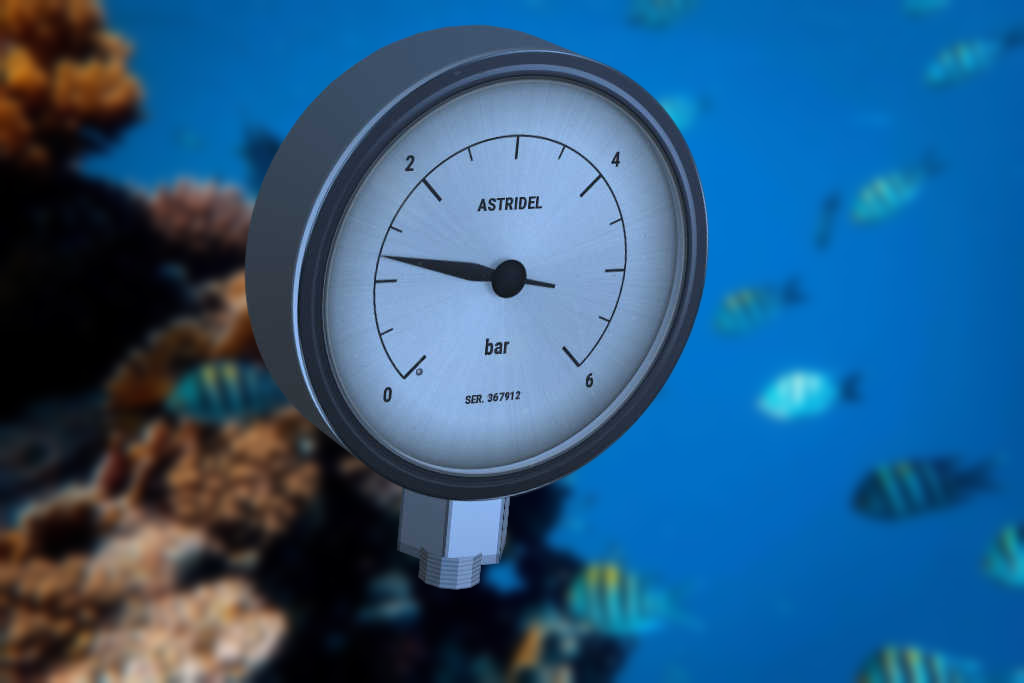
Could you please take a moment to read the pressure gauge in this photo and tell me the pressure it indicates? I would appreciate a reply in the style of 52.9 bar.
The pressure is 1.25 bar
